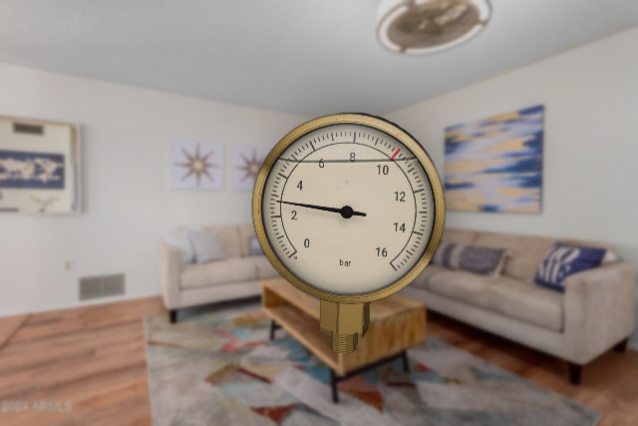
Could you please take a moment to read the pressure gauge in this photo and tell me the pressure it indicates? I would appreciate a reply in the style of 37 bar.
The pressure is 2.8 bar
